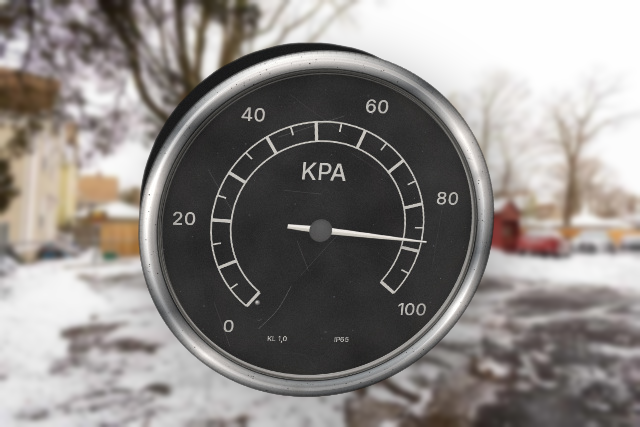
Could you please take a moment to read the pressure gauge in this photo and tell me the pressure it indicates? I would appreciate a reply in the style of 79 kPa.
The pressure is 87.5 kPa
